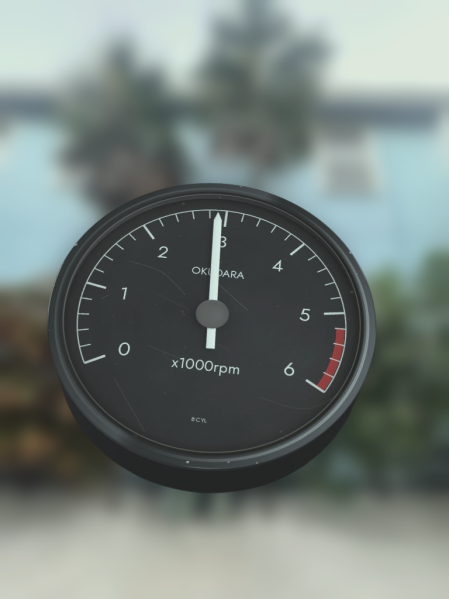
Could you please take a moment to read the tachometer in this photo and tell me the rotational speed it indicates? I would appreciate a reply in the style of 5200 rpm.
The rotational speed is 2900 rpm
